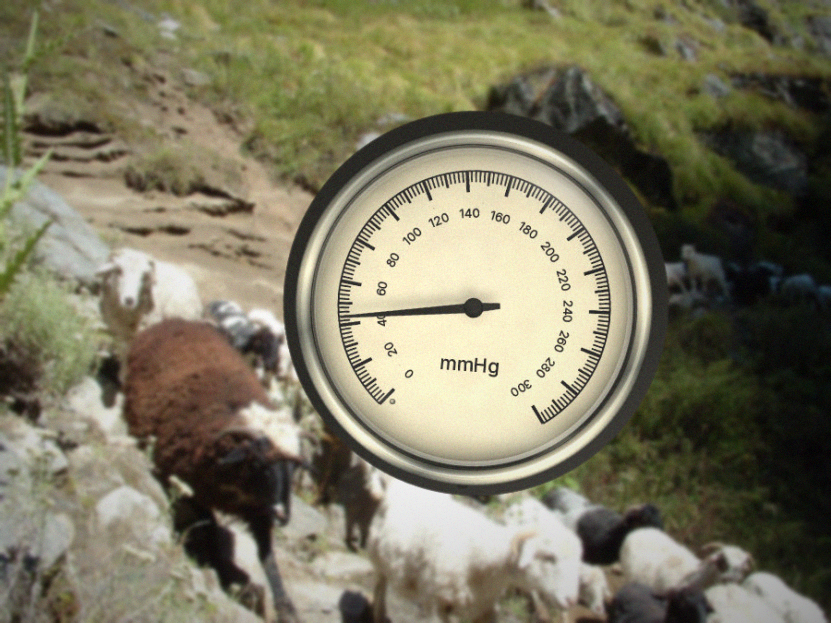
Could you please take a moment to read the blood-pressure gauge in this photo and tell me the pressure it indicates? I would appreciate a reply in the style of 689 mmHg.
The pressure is 44 mmHg
